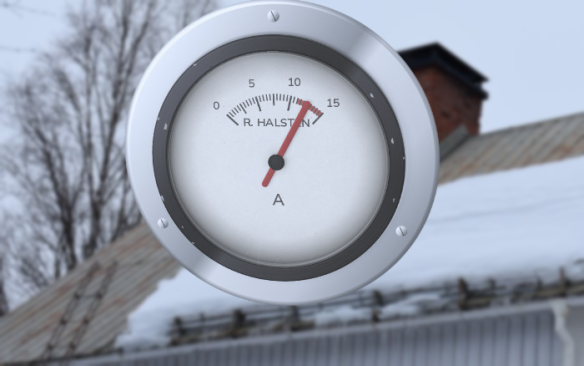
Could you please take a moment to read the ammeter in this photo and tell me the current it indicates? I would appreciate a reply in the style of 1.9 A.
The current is 12.5 A
